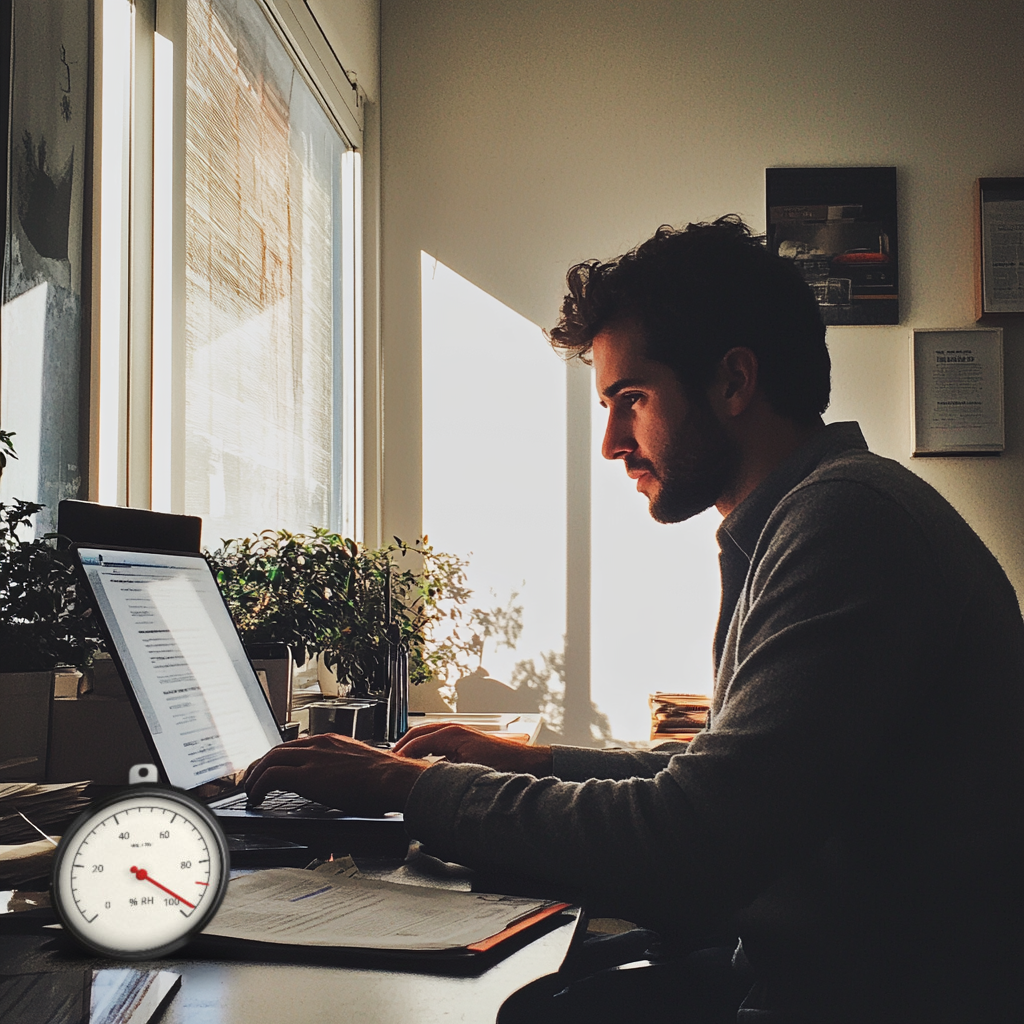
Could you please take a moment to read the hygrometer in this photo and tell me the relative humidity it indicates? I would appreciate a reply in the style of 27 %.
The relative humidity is 96 %
